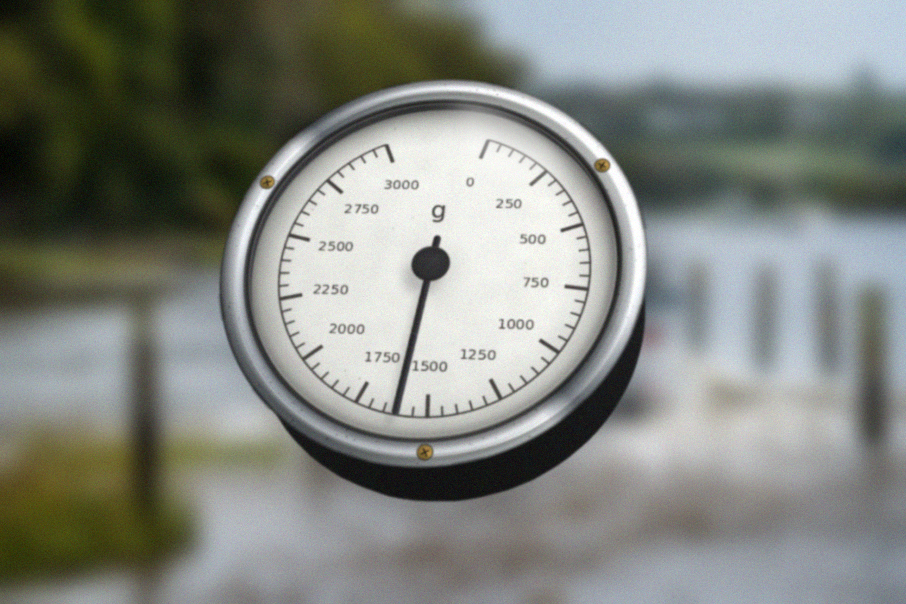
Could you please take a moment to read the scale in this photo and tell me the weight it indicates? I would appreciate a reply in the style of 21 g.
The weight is 1600 g
